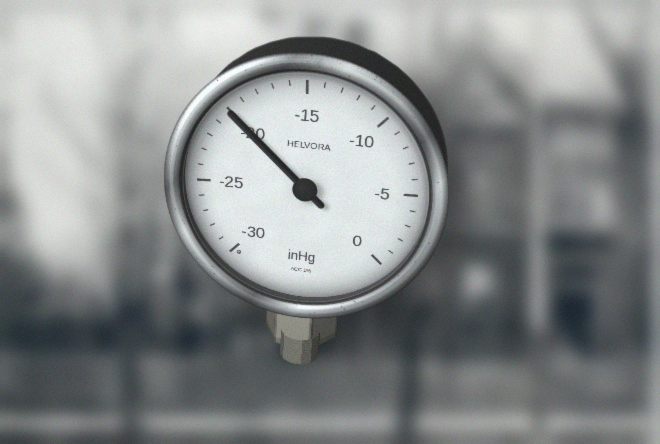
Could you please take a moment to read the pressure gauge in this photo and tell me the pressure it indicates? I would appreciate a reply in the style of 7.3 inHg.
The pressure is -20 inHg
